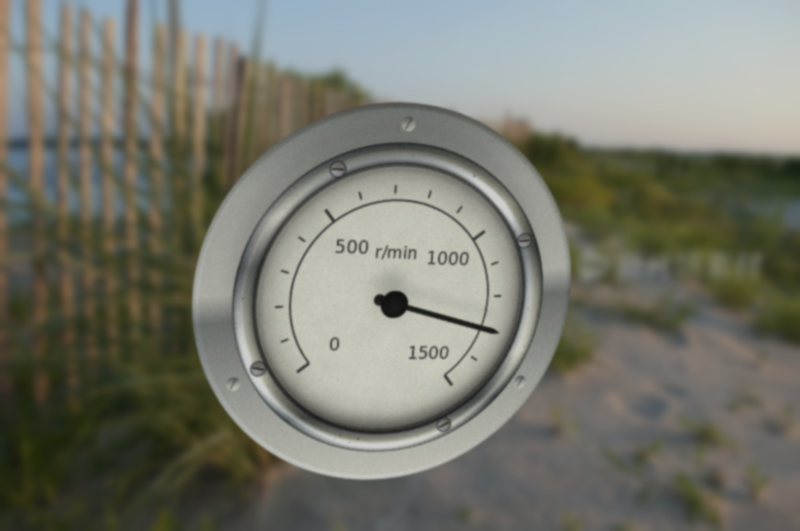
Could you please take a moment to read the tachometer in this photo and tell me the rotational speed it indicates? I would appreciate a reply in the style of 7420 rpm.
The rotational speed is 1300 rpm
